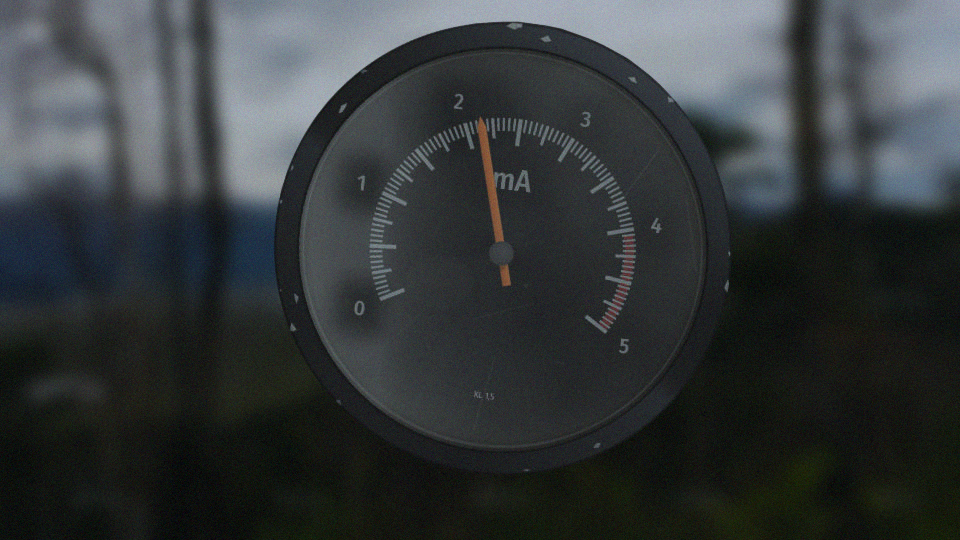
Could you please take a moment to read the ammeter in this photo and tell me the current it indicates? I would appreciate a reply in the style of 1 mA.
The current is 2.15 mA
